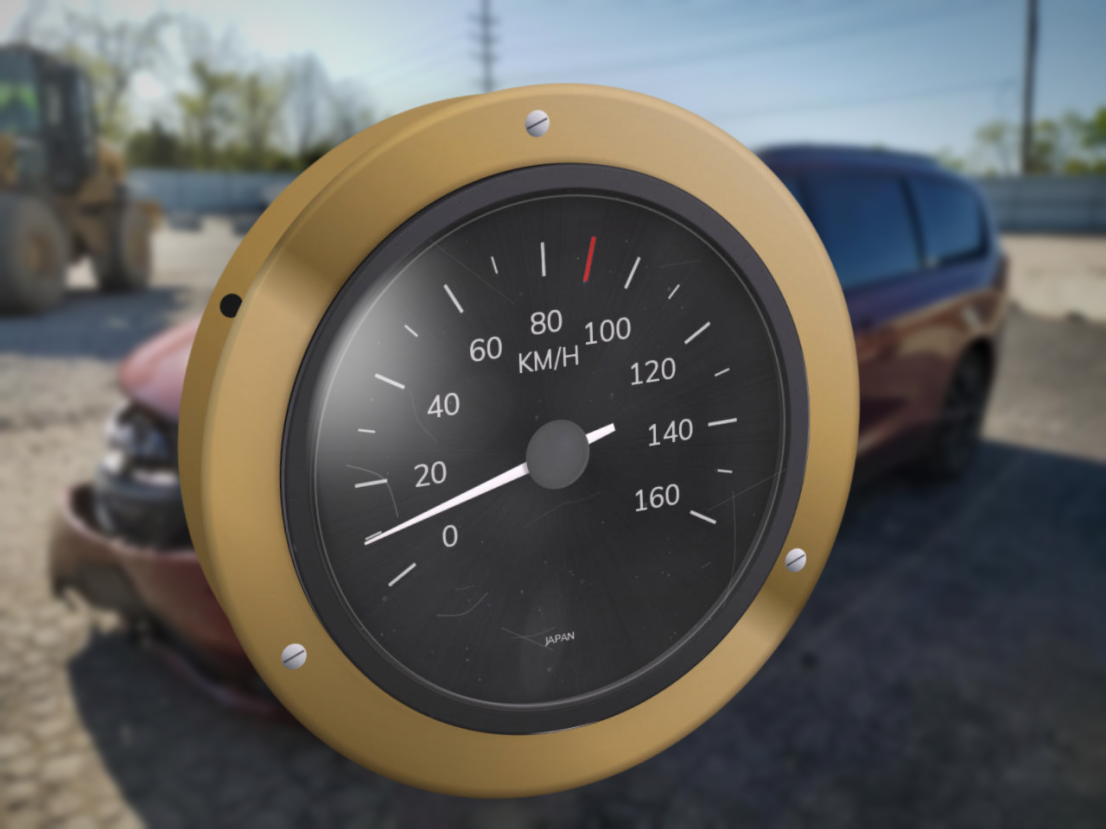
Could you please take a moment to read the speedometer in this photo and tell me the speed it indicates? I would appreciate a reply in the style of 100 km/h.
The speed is 10 km/h
